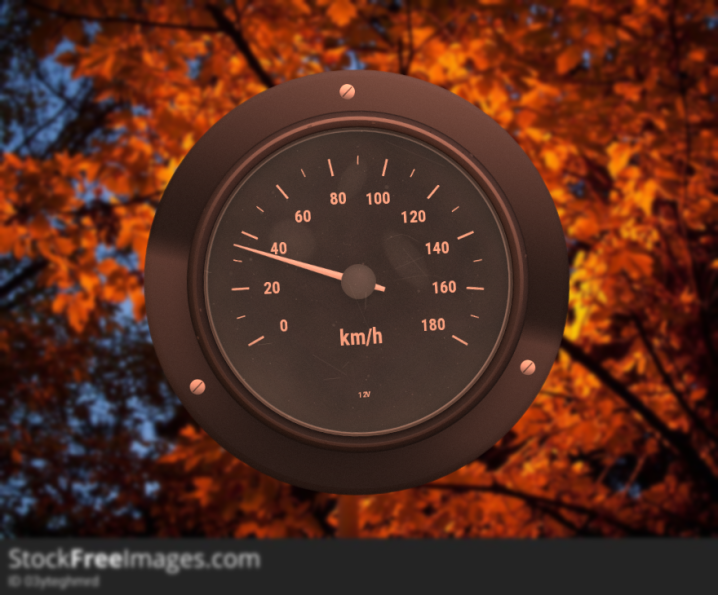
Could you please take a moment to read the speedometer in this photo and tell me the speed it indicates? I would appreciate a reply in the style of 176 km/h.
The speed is 35 km/h
